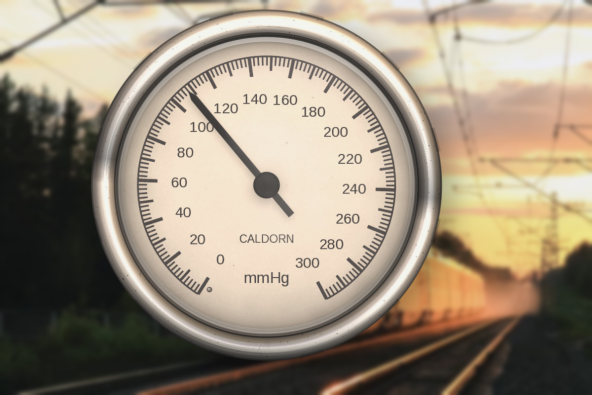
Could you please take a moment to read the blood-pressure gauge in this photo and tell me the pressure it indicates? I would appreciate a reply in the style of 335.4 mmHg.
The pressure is 108 mmHg
